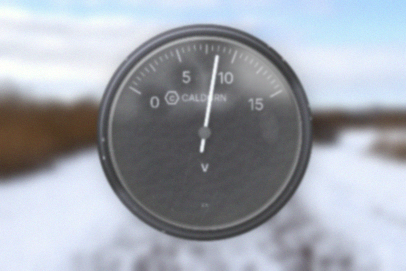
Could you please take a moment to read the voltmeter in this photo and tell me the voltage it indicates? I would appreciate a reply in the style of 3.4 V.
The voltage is 8.5 V
